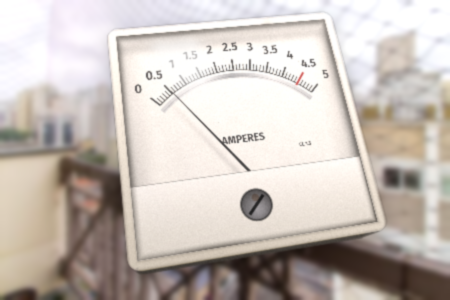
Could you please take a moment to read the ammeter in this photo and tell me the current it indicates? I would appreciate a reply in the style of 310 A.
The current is 0.5 A
